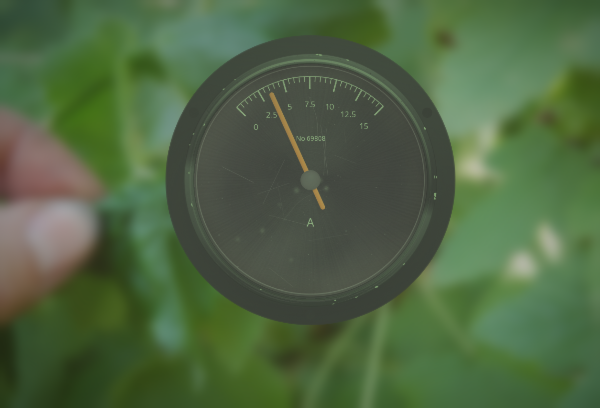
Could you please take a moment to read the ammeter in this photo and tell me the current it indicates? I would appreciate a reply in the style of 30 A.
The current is 3.5 A
